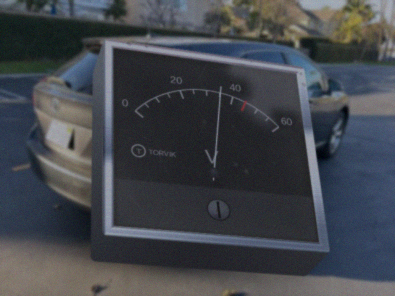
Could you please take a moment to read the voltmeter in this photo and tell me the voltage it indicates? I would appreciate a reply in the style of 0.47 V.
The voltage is 35 V
